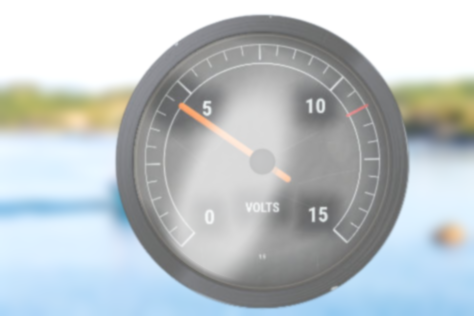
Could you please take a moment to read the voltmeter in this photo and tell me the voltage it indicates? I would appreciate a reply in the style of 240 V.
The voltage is 4.5 V
